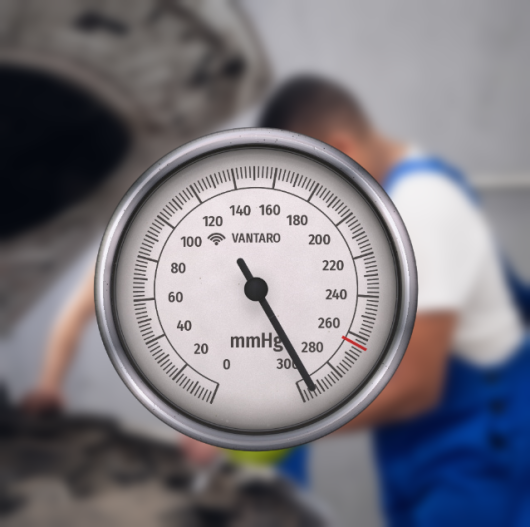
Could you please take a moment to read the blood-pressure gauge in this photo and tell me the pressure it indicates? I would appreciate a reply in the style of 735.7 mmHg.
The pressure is 294 mmHg
